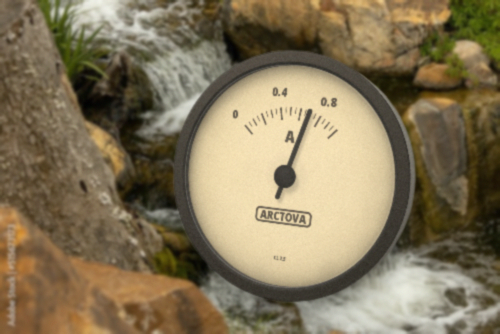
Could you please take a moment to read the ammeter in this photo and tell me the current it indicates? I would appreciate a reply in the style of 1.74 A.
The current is 0.7 A
